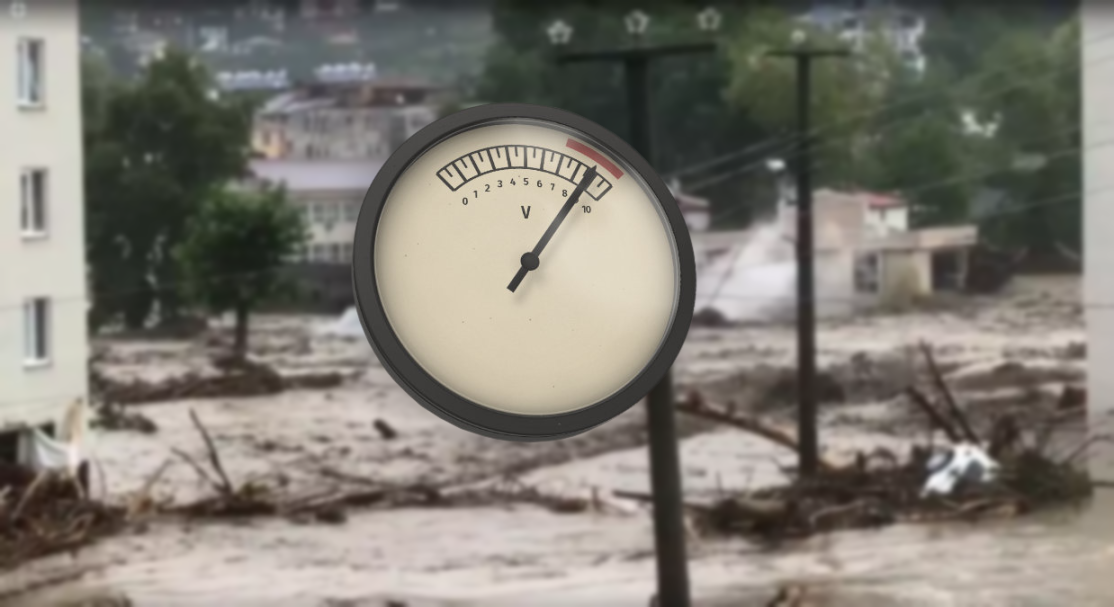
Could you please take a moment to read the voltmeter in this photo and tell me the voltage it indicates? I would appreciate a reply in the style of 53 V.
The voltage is 8.75 V
